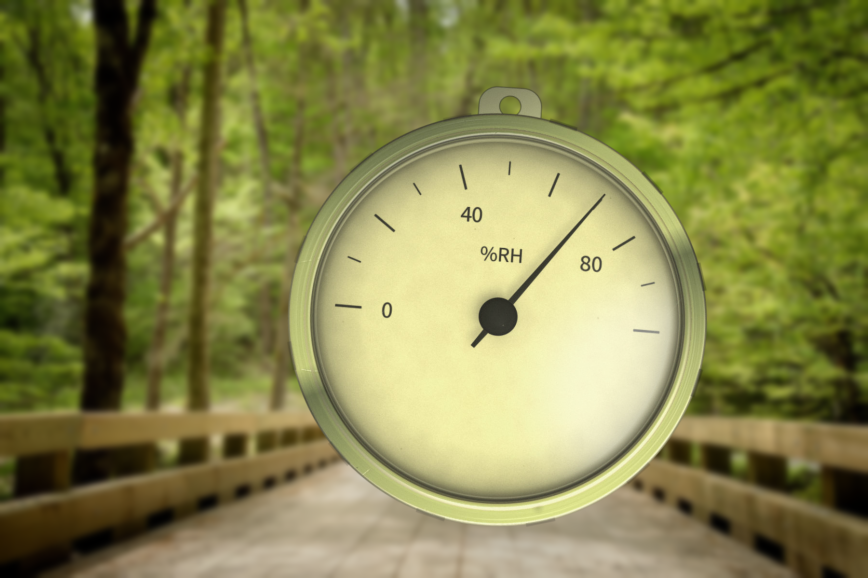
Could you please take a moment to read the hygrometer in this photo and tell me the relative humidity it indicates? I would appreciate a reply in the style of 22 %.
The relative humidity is 70 %
